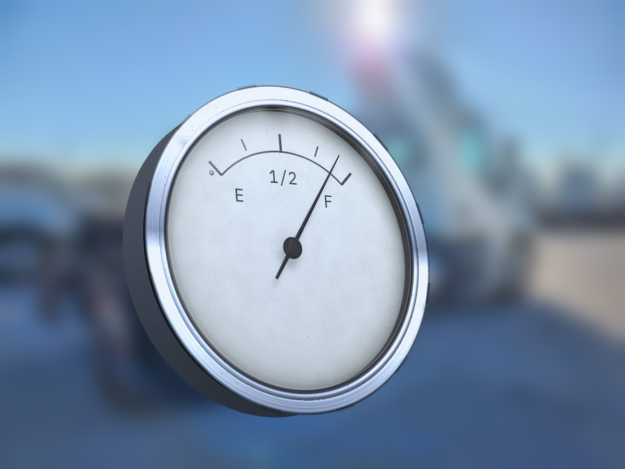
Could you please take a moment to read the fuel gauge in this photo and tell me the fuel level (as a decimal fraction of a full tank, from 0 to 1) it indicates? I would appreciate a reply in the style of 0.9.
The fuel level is 0.875
